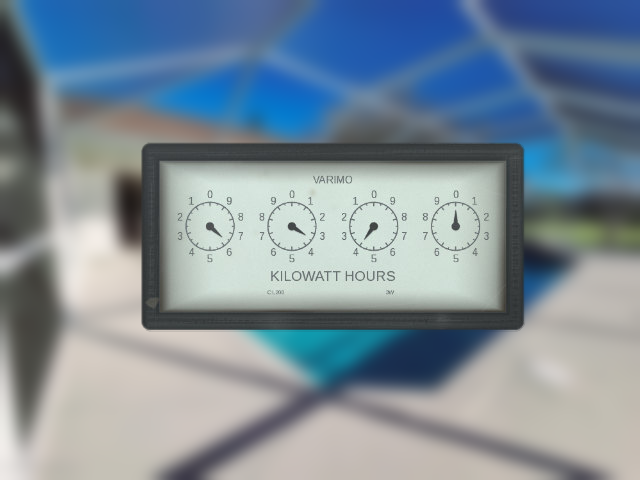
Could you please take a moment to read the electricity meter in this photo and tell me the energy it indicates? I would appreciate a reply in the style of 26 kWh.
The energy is 6340 kWh
